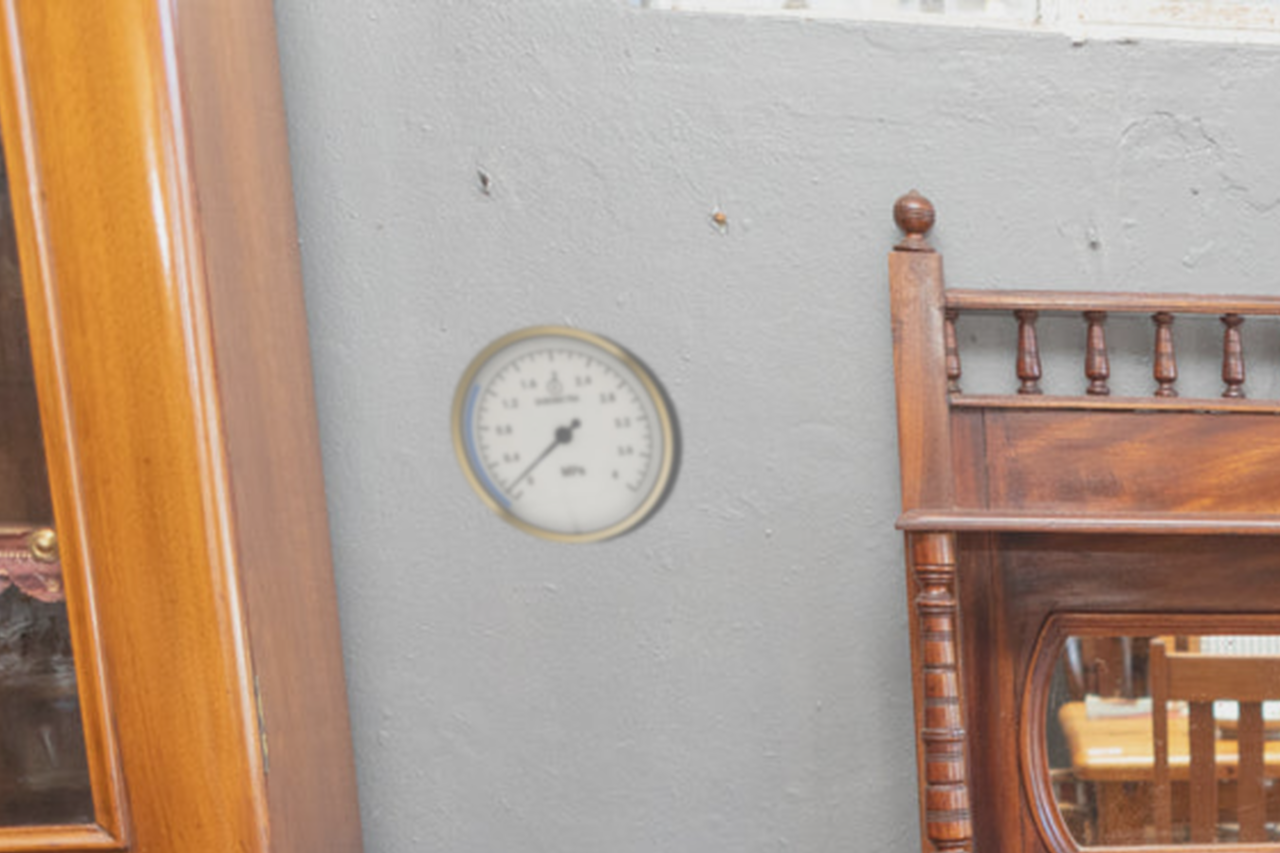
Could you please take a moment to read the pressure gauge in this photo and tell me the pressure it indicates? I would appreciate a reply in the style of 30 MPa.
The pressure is 0.1 MPa
